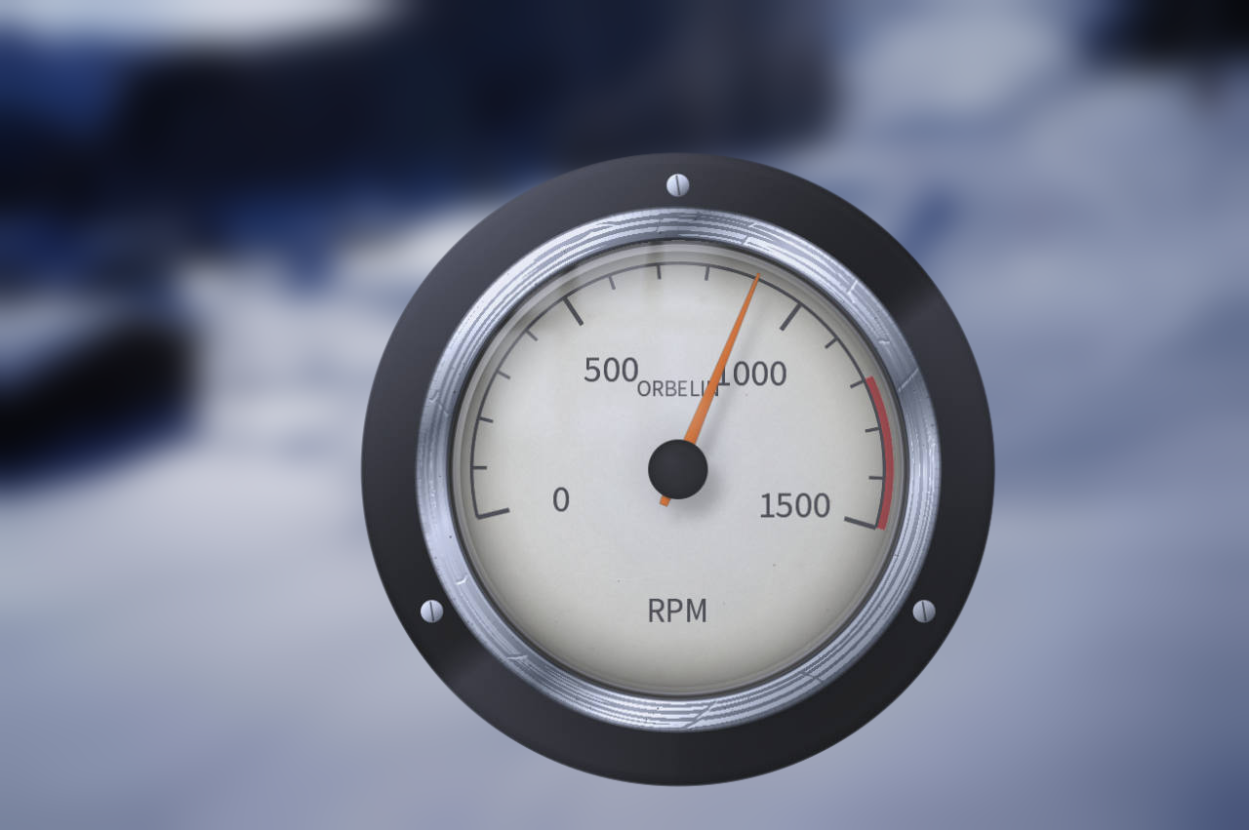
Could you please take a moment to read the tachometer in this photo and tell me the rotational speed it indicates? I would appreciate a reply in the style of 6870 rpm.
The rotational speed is 900 rpm
